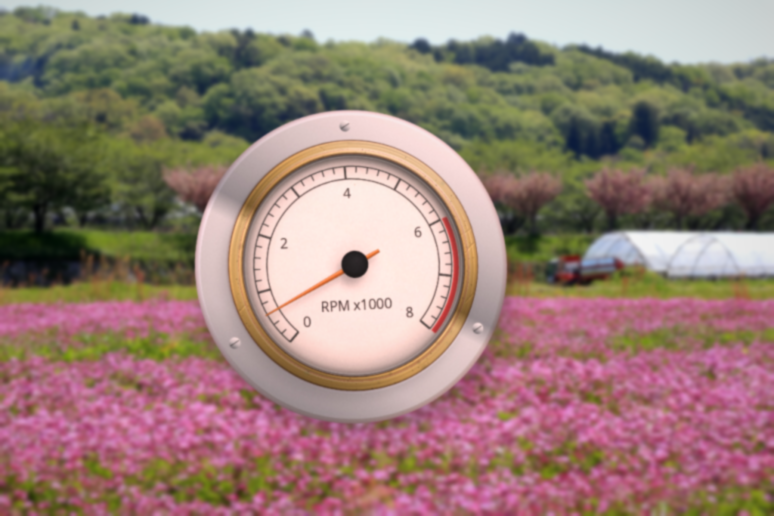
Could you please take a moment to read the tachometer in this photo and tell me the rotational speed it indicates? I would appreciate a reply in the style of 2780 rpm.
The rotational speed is 600 rpm
